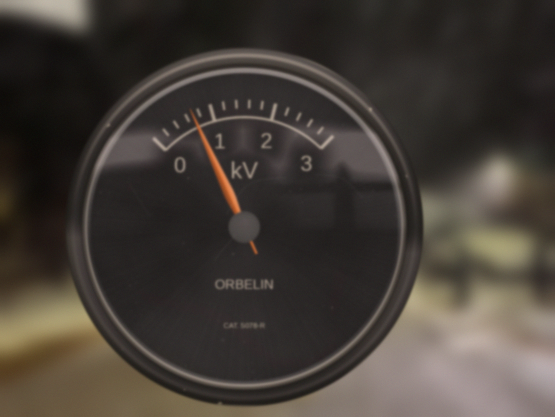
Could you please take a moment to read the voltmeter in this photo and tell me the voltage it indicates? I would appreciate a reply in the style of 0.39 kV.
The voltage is 0.7 kV
